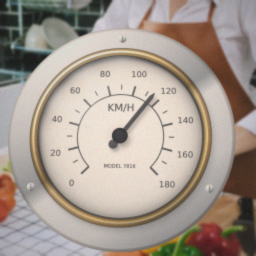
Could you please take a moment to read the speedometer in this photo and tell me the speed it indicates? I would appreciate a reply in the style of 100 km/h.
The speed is 115 km/h
